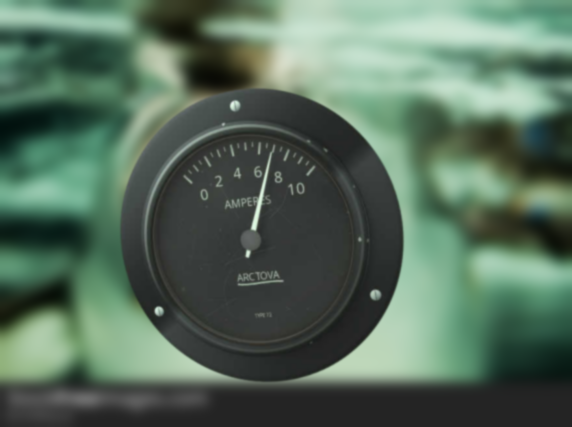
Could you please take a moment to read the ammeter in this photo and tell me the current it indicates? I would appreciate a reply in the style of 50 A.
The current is 7 A
